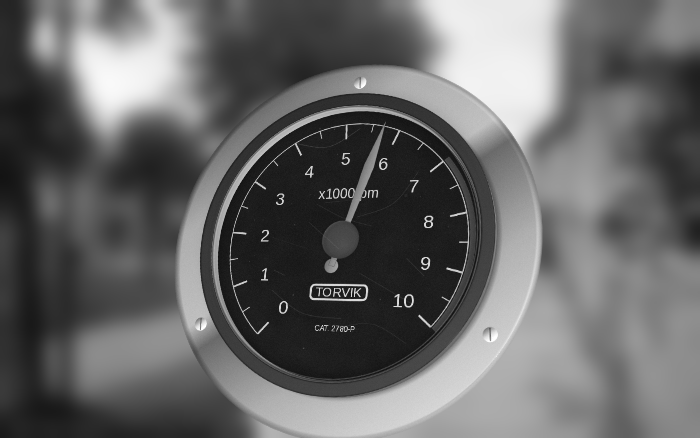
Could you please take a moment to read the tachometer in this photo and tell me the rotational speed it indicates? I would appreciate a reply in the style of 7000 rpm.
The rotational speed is 5750 rpm
